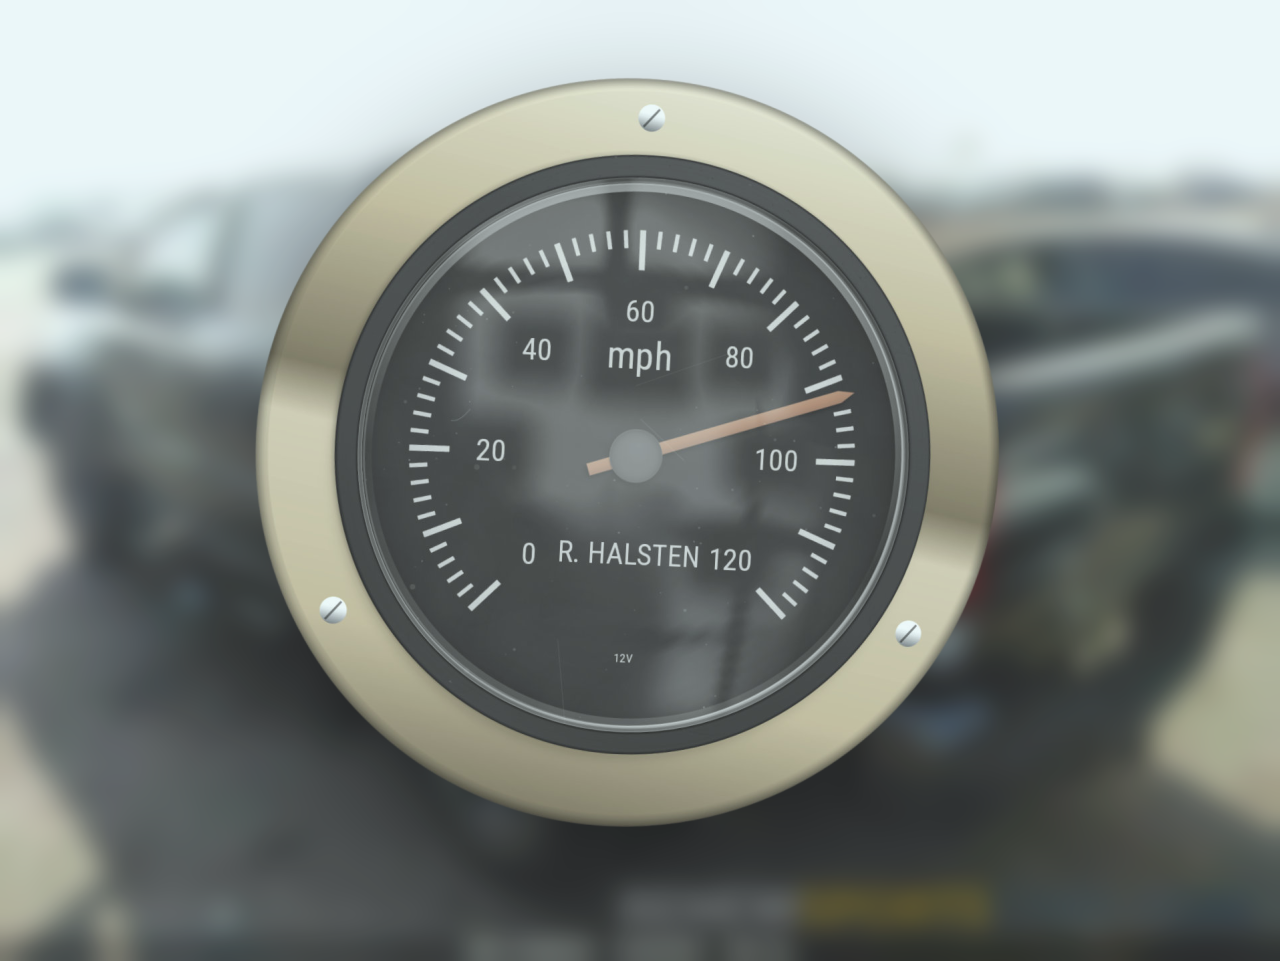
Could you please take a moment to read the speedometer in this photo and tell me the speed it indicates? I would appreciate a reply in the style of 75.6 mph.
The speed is 92 mph
